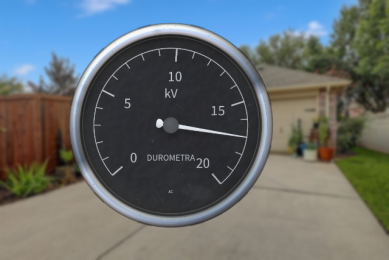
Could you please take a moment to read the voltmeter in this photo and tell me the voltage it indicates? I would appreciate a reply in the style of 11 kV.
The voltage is 17 kV
